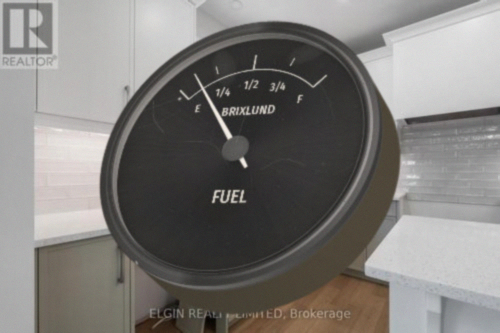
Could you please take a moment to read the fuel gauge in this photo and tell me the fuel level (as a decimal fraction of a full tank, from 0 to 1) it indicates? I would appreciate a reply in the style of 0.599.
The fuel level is 0.125
